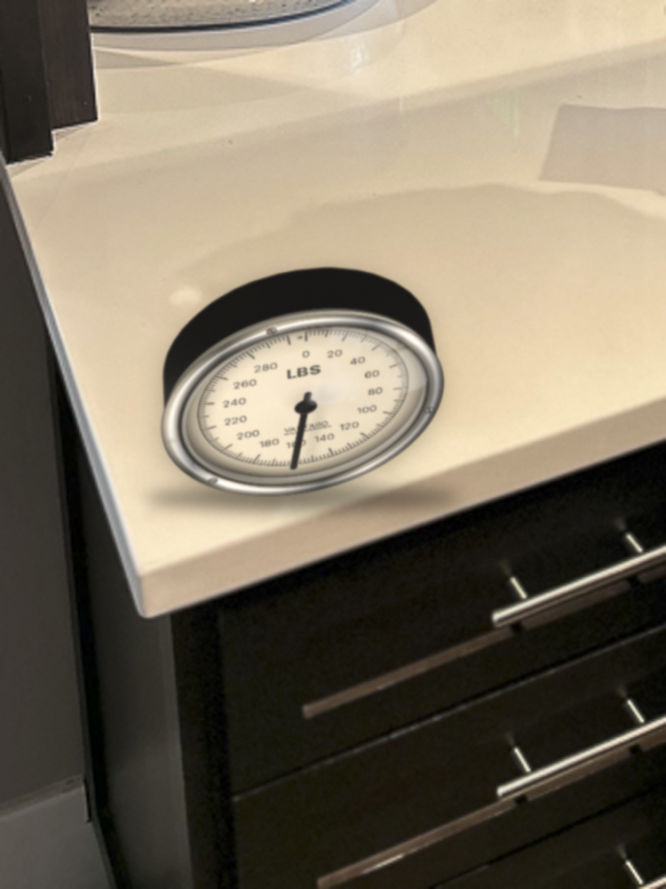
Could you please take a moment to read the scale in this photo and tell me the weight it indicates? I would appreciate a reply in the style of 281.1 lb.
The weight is 160 lb
